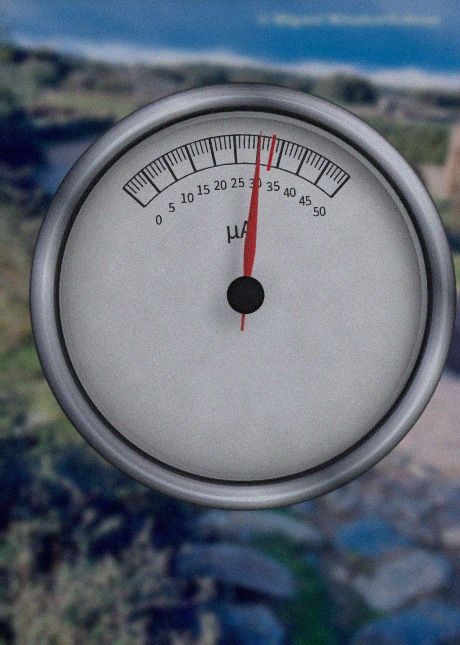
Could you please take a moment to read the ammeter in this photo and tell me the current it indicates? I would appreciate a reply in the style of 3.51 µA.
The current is 30 µA
